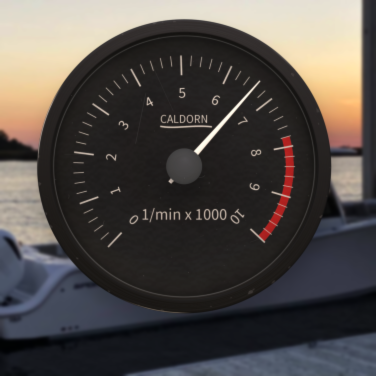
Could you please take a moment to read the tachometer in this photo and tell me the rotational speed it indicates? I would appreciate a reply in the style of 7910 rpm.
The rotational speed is 6600 rpm
